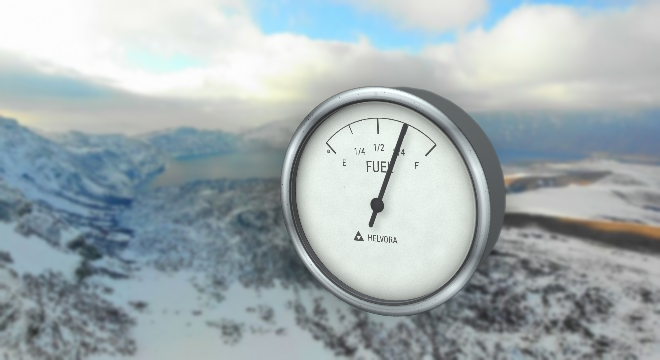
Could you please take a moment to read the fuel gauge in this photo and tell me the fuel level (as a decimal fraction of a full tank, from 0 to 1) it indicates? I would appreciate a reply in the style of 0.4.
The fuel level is 0.75
